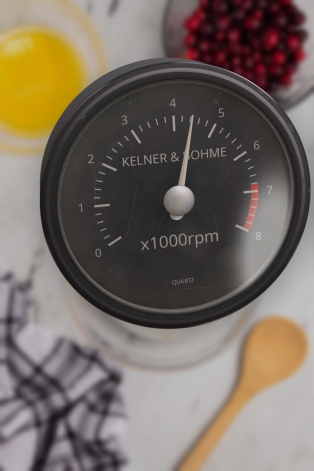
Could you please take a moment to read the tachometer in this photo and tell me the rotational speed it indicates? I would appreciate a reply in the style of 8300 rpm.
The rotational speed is 4400 rpm
